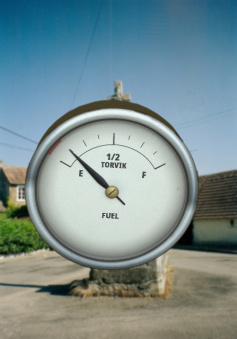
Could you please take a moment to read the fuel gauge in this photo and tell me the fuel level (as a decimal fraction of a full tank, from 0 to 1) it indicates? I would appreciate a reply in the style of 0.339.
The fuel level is 0.125
